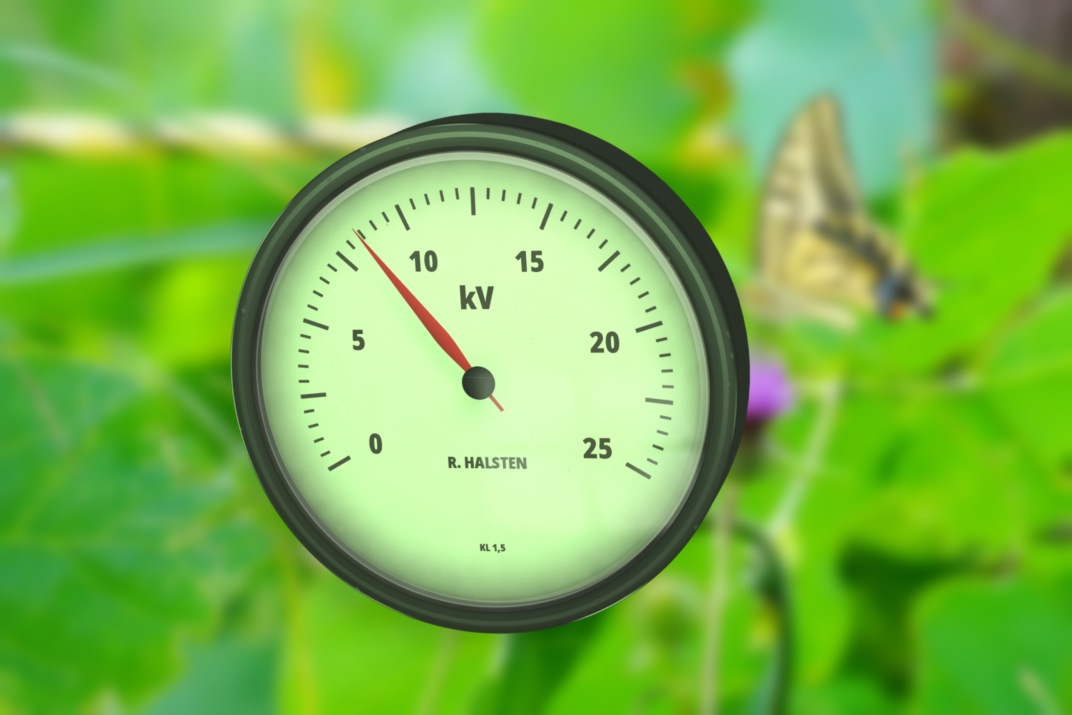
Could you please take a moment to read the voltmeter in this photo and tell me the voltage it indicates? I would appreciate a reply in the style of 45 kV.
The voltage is 8.5 kV
